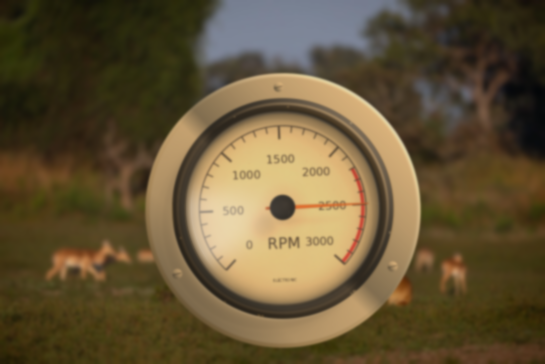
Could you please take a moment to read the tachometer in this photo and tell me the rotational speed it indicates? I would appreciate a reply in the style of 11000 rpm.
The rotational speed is 2500 rpm
